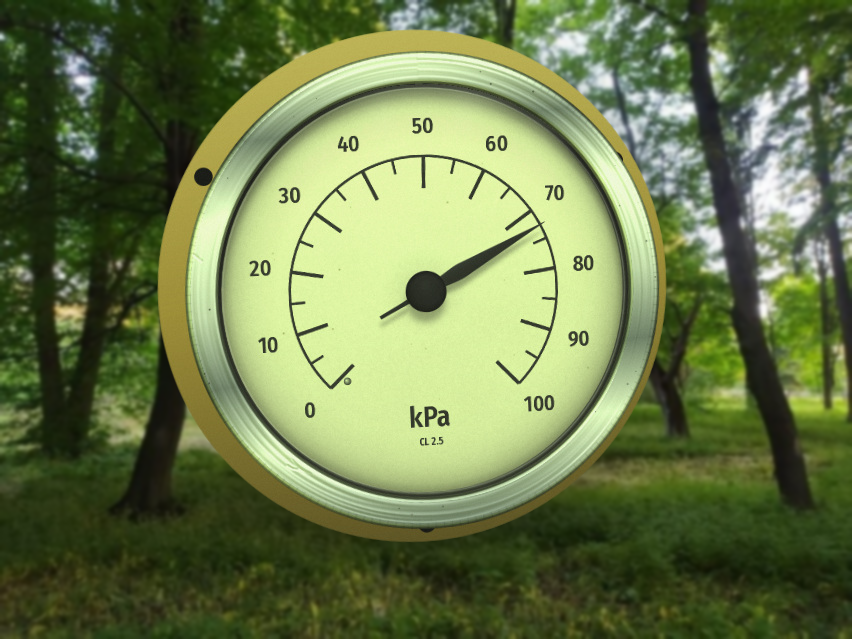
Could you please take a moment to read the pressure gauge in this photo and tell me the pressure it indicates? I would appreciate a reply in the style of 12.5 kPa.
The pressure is 72.5 kPa
